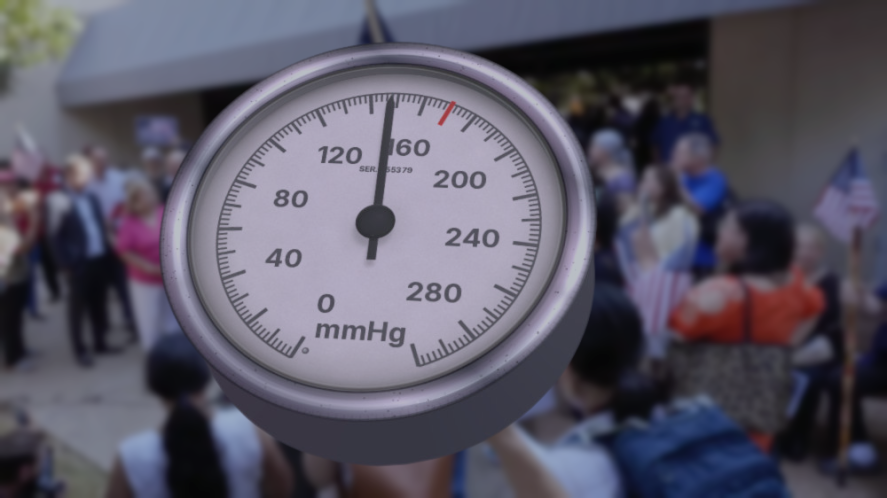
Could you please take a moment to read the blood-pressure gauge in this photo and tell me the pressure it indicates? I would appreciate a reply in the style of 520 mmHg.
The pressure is 148 mmHg
